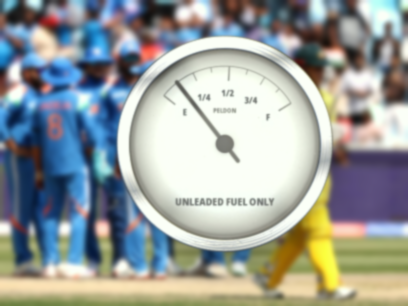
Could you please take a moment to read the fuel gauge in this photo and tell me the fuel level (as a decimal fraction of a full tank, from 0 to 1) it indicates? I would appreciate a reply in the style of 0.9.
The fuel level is 0.125
